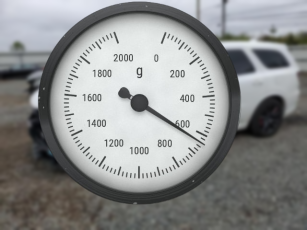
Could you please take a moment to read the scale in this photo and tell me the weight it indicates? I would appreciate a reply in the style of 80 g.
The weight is 640 g
